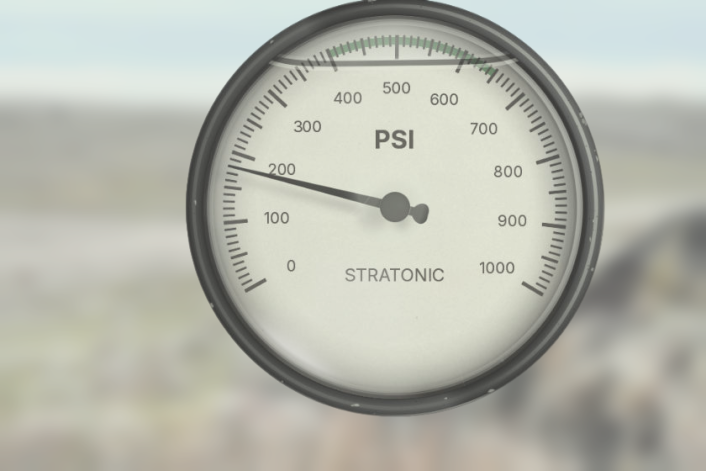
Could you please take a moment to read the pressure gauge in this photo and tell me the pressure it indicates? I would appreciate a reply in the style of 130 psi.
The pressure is 180 psi
